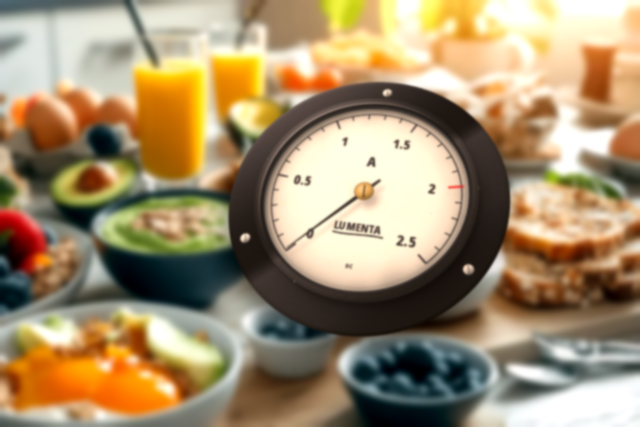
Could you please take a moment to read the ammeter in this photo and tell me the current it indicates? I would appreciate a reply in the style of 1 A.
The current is 0 A
